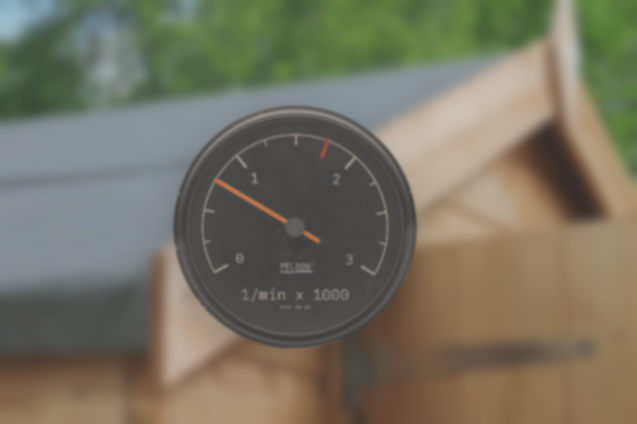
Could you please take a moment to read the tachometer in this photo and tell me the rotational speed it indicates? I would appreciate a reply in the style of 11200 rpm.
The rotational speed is 750 rpm
